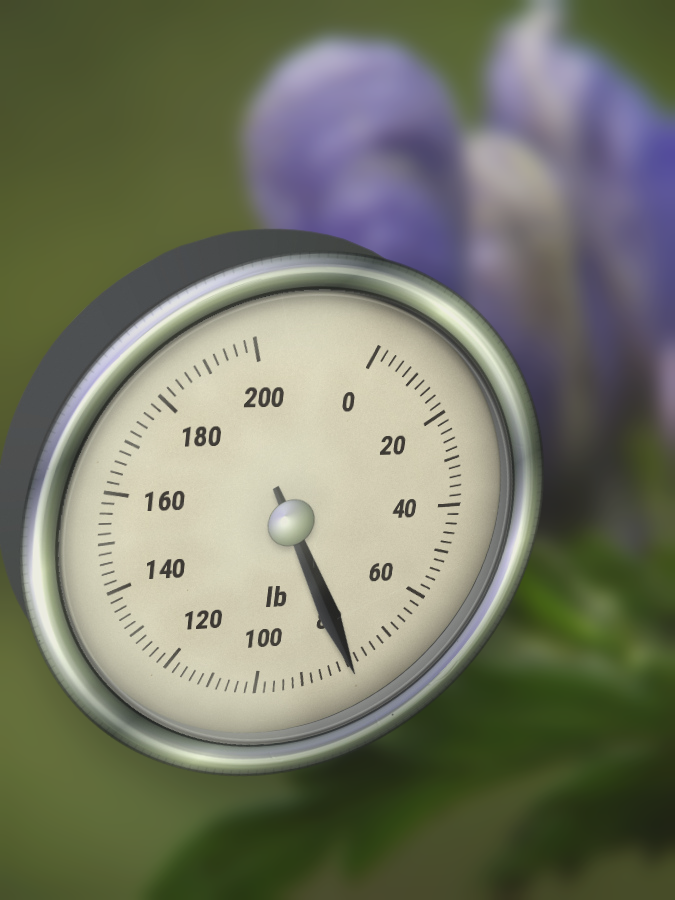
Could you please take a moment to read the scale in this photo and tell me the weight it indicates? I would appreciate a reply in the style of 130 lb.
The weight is 80 lb
